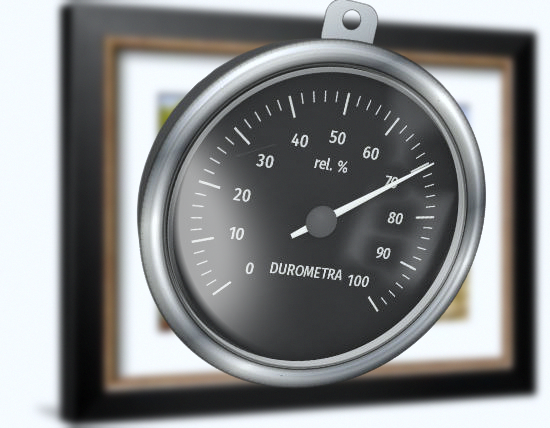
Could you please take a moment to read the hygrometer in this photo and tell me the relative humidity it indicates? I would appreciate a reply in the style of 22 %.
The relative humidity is 70 %
